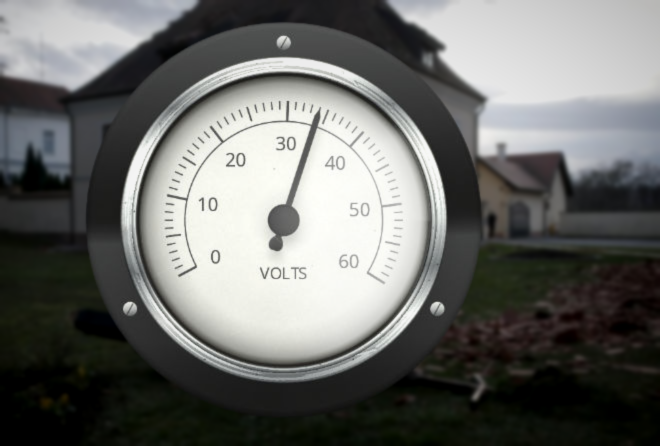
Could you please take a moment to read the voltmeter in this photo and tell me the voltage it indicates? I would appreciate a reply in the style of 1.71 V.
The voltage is 34 V
